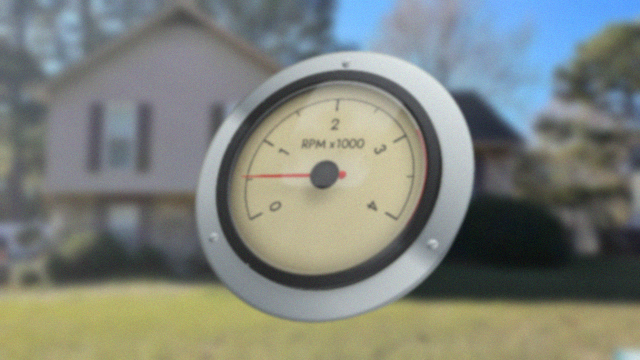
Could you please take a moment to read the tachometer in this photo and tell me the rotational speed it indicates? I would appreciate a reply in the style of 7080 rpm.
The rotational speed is 500 rpm
